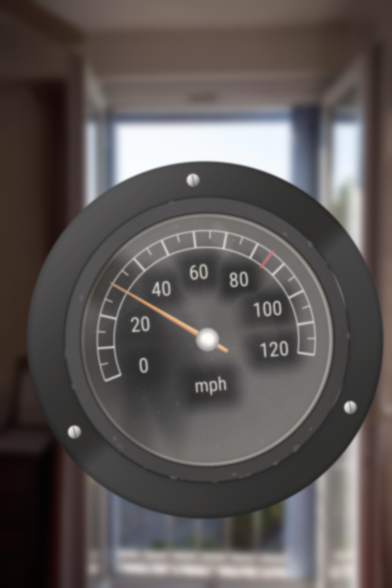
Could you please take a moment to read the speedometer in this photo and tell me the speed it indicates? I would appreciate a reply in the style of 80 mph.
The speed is 30 mph
